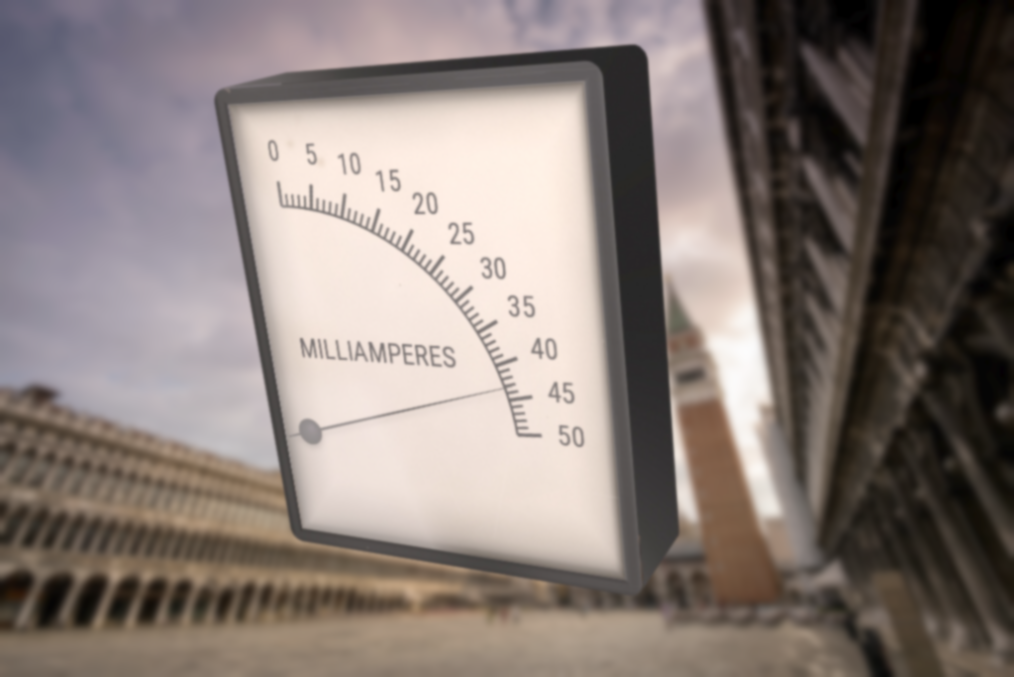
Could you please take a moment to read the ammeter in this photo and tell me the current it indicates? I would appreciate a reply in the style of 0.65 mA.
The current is 43 mA
